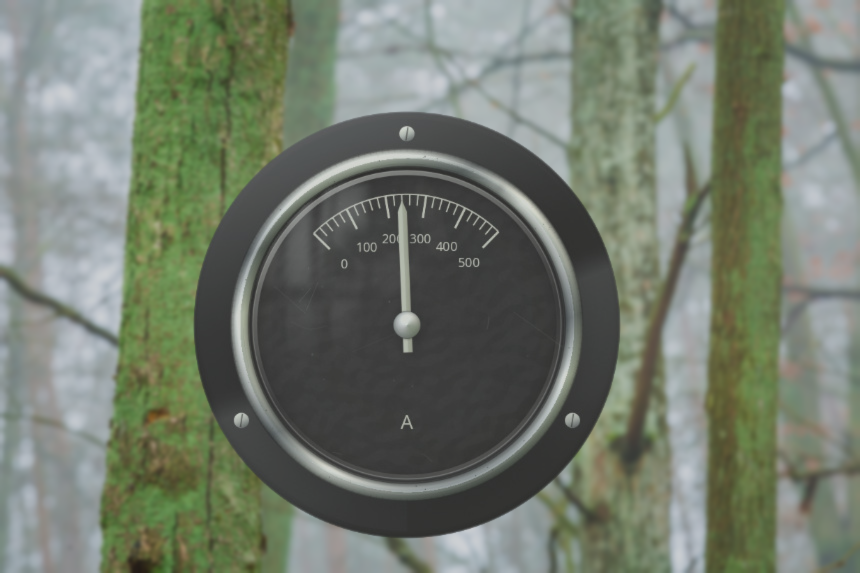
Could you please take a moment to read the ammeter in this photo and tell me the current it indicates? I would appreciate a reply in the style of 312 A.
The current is 240 A
